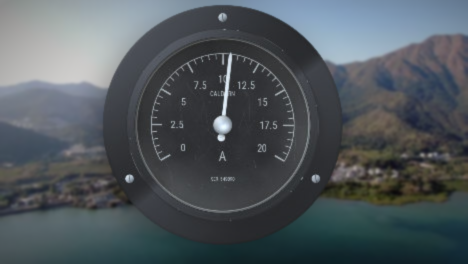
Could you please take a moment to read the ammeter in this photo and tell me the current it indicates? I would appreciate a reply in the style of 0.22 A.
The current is 10.5 A
